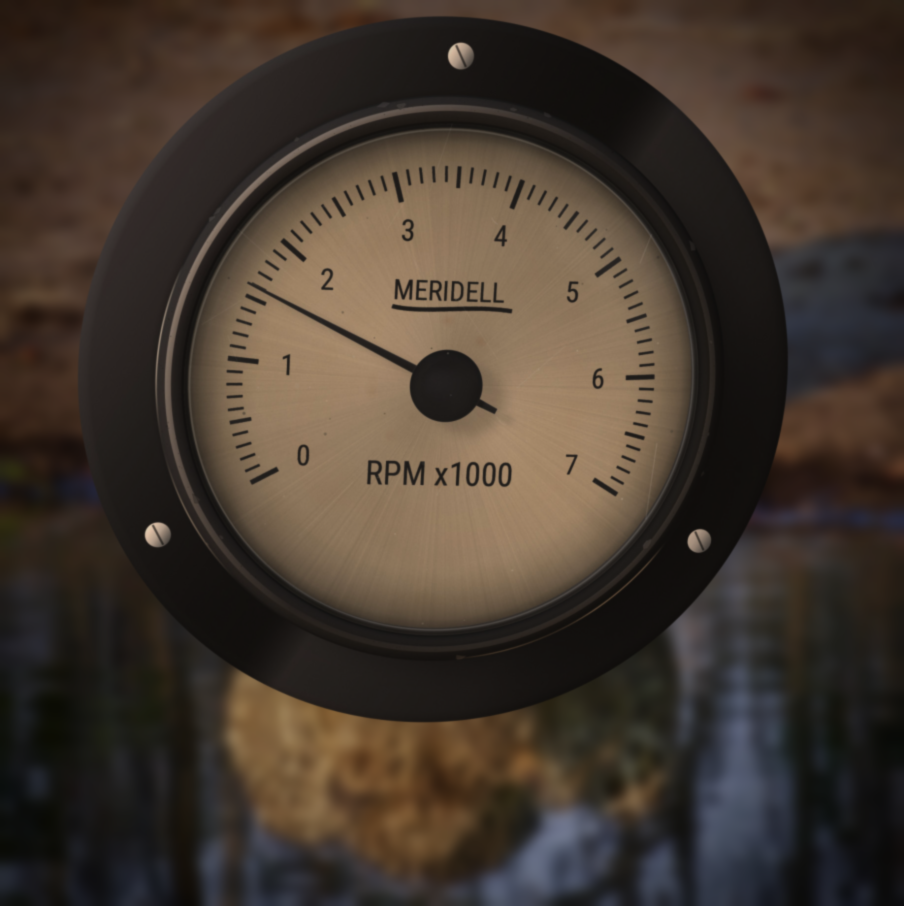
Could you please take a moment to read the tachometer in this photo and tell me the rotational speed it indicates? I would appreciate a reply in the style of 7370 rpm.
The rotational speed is 1600 rpm
